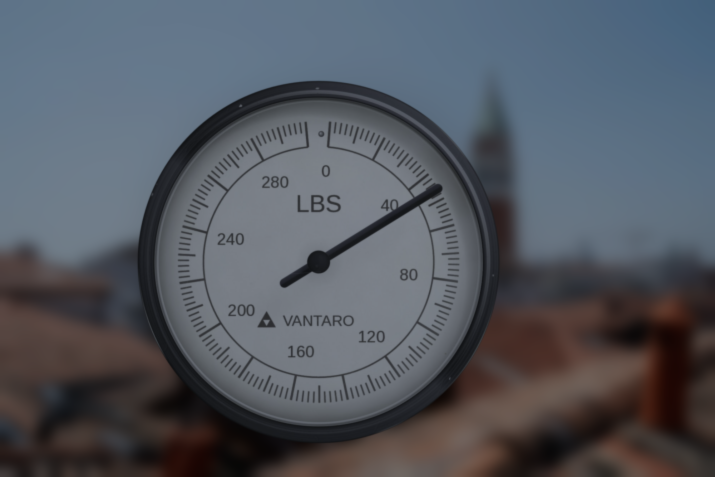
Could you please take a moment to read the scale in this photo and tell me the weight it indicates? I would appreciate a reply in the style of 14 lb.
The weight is 46 lb
